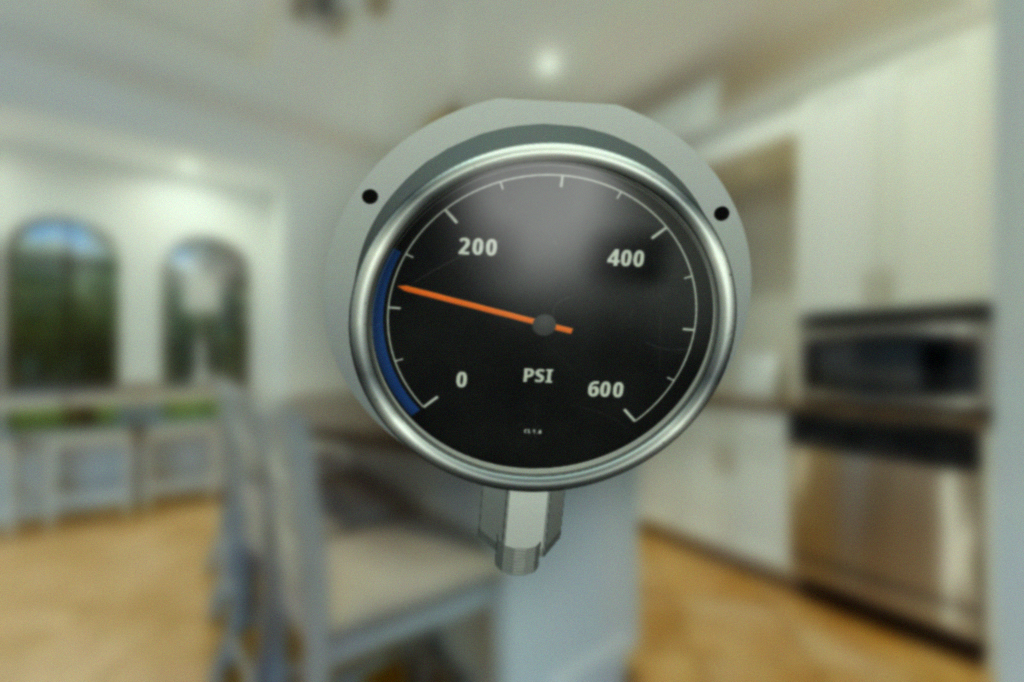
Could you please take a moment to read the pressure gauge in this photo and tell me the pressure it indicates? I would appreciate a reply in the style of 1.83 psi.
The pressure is 125 psi
